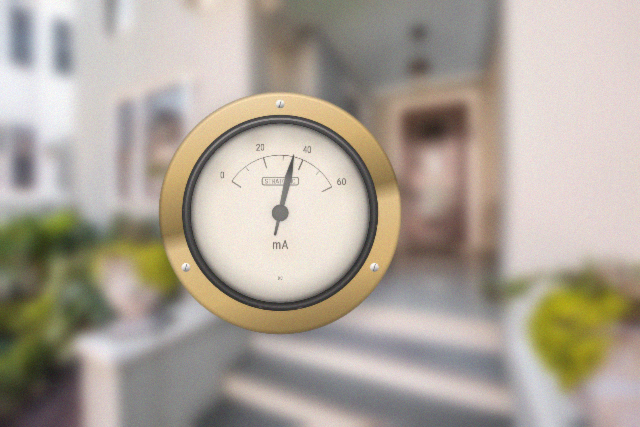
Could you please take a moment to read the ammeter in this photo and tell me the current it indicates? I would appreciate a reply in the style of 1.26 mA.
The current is 35 mA
